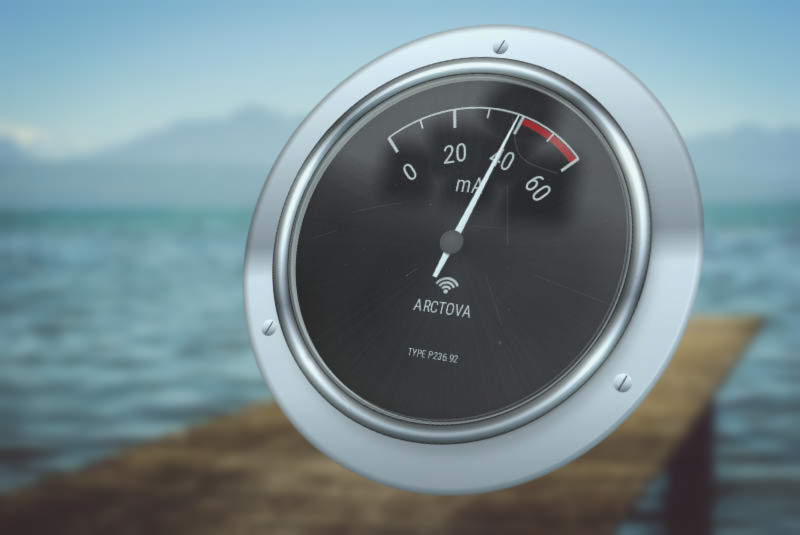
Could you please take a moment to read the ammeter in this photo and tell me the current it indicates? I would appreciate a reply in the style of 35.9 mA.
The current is 40 mA
